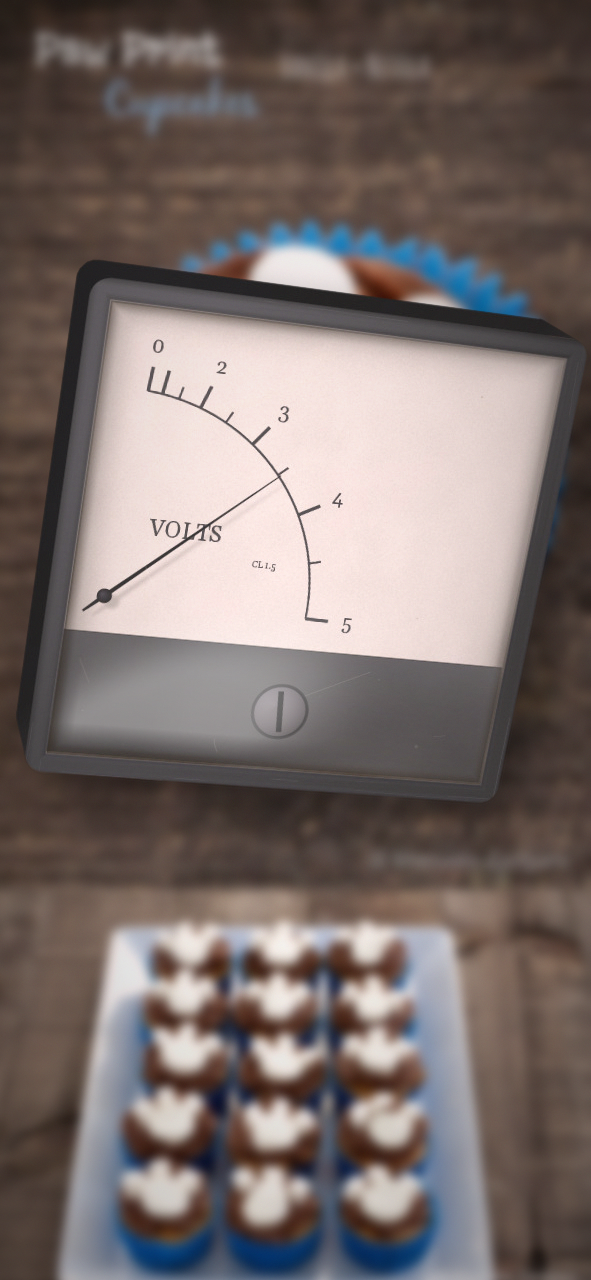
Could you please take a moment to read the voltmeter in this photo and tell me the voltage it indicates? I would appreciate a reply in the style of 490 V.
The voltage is 3.5 V
